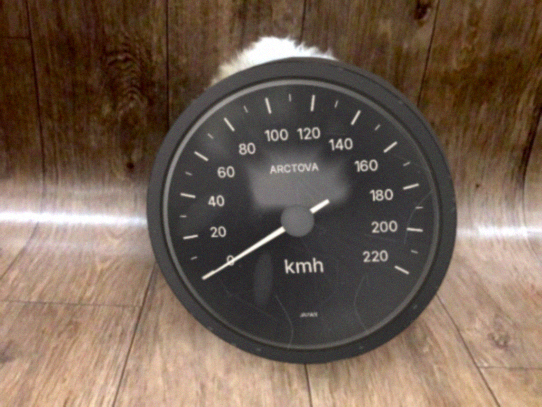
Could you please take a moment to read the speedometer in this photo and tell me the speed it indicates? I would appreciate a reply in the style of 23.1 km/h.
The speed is 0 km/h
